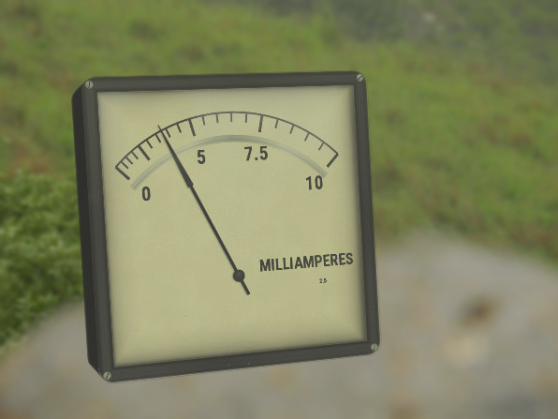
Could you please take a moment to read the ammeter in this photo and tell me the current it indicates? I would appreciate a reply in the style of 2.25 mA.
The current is 3.75 mA
